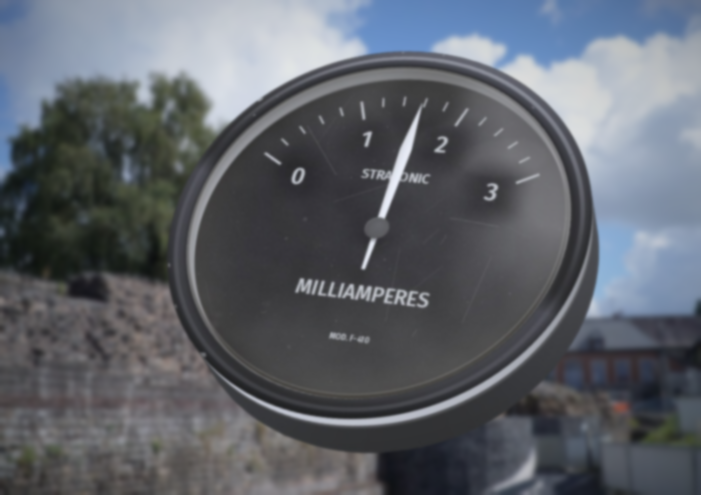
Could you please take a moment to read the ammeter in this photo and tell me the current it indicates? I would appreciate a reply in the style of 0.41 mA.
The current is 1.6 mA
